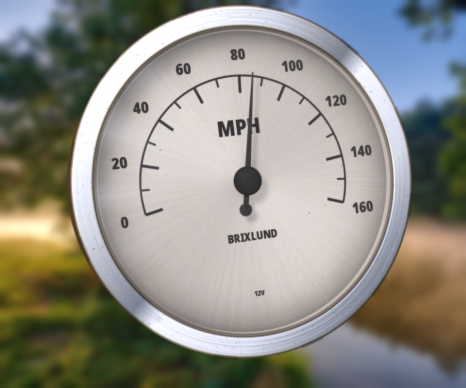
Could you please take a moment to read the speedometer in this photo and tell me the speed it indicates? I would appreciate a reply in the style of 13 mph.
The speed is 85 mph
